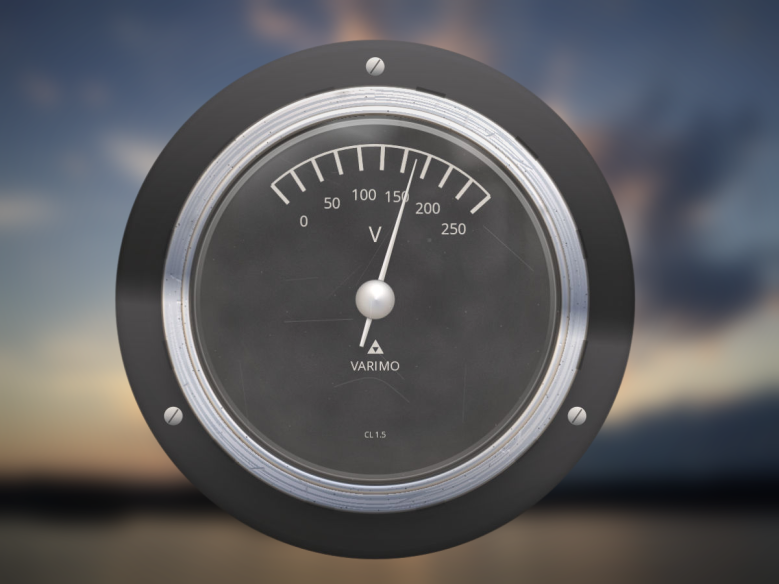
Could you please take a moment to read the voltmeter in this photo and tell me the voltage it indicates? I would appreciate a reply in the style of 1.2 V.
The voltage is 162.5 V
